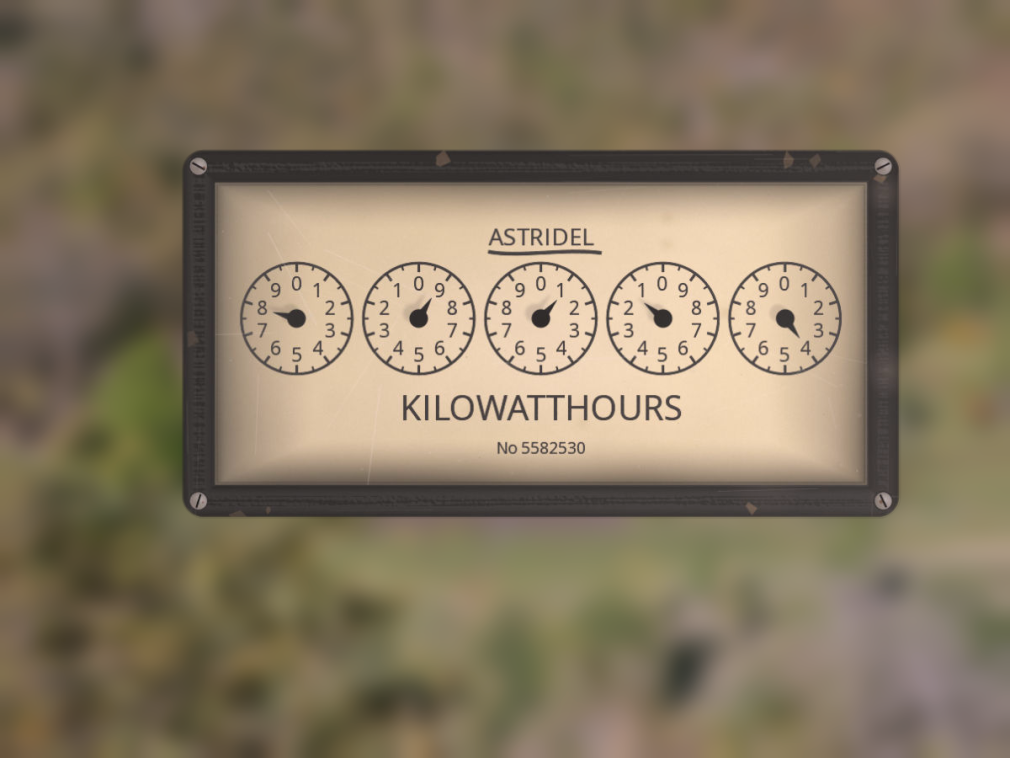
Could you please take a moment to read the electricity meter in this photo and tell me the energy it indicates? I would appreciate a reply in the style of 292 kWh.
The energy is 79114 kWh
